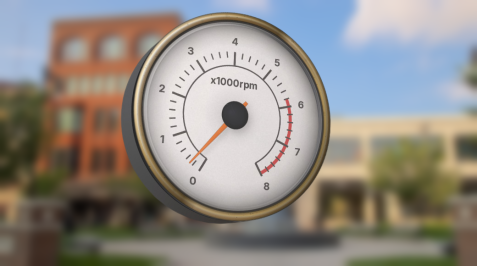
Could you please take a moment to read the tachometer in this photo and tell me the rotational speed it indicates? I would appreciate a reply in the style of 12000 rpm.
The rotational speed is 300 rpm
